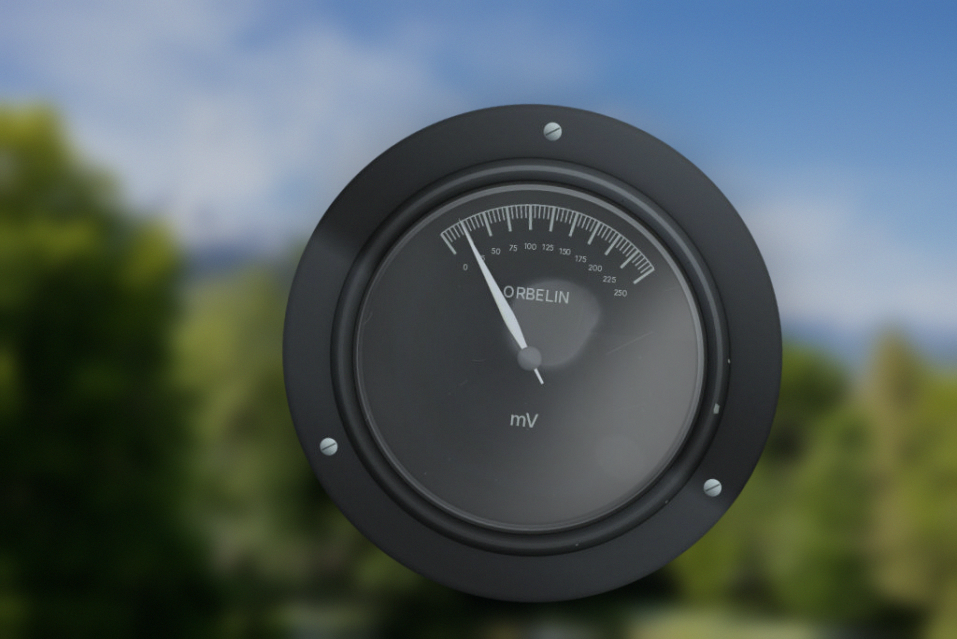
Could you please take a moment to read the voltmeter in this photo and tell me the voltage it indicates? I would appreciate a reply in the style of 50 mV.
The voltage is 25 mV
